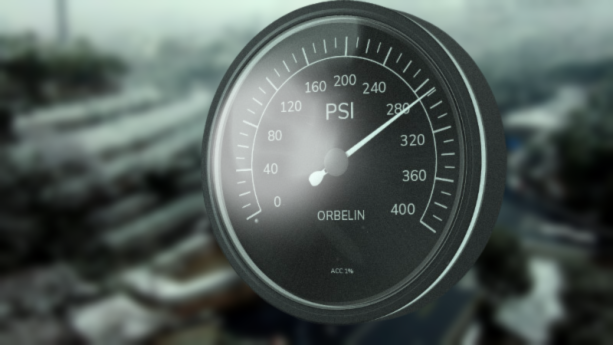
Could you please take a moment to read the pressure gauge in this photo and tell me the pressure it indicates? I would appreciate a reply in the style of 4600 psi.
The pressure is 290 psi
